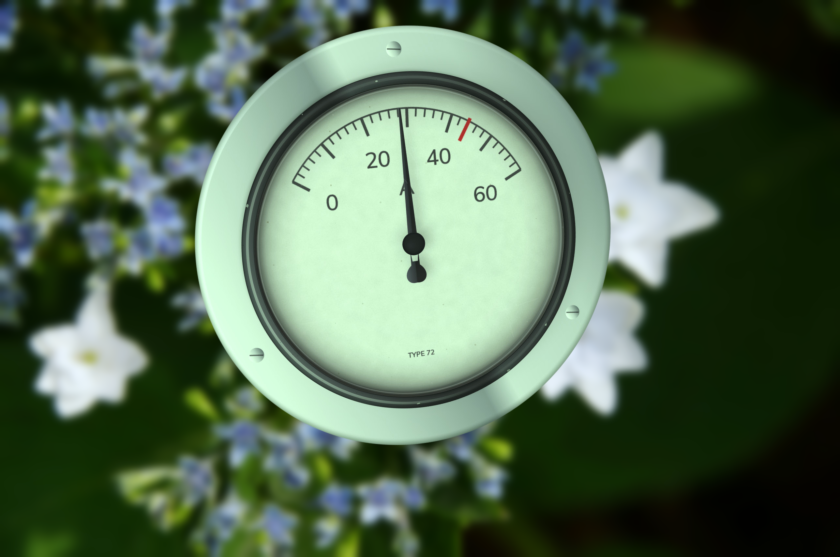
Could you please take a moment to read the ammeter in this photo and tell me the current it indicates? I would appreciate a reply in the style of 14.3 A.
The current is 28 A
